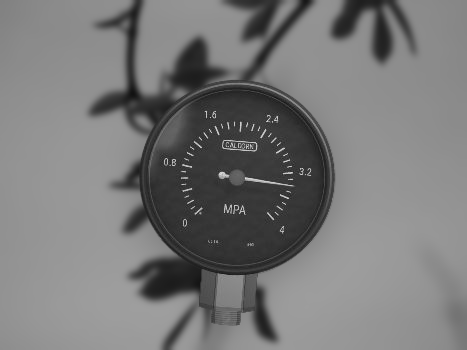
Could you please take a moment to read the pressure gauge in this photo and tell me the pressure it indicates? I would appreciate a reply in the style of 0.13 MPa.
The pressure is 3.4 MPa
